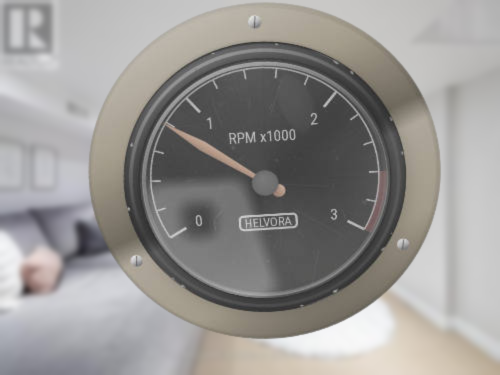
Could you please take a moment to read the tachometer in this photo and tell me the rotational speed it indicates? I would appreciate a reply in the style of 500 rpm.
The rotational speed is 800 rpm
